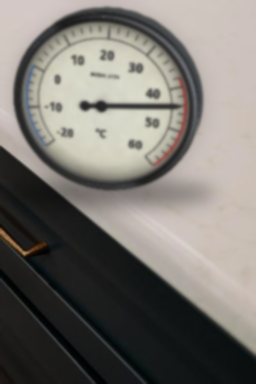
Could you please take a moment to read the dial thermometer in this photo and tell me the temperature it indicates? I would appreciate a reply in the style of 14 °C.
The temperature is 44 °C
